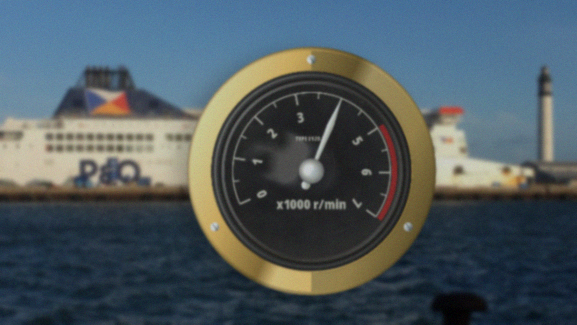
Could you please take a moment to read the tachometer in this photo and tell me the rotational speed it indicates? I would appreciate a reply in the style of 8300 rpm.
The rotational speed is 4000 rpm
